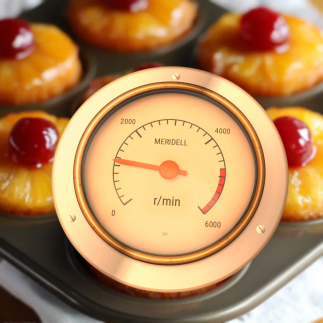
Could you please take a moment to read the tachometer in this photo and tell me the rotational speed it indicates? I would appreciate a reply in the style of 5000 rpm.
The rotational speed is 1100 rpm
